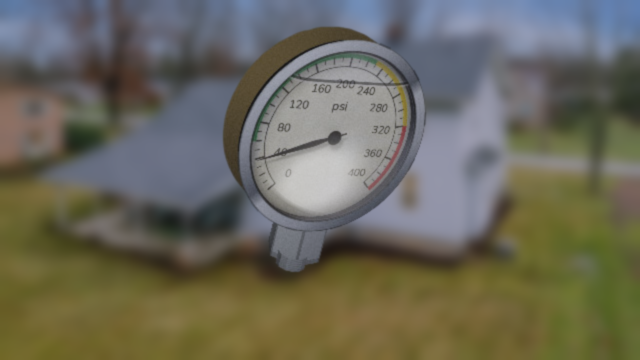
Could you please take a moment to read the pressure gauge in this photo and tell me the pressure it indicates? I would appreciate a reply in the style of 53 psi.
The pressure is 40 psi
